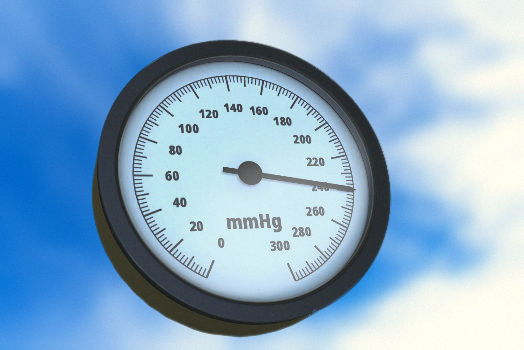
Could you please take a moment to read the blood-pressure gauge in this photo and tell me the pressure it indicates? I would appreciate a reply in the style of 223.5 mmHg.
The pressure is 240 mmHg
